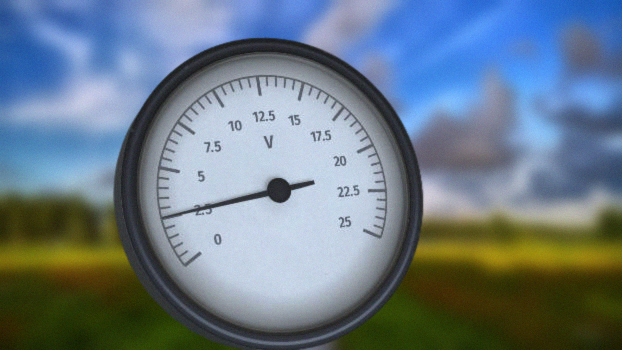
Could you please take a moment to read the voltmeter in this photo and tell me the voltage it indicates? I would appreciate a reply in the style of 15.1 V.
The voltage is 2.5 V
